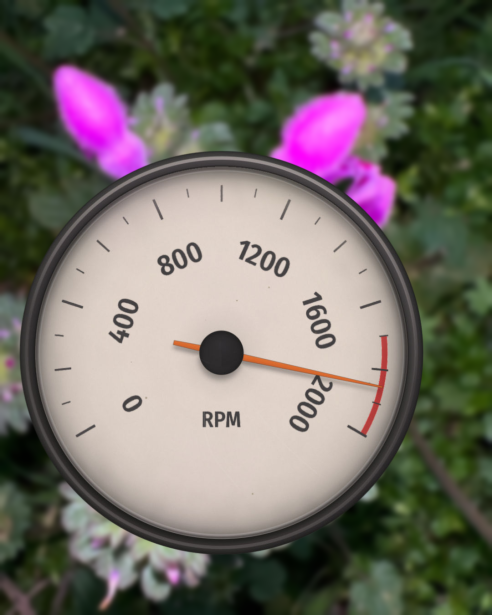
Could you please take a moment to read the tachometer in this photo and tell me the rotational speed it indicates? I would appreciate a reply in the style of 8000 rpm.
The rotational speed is 1850 rpm
